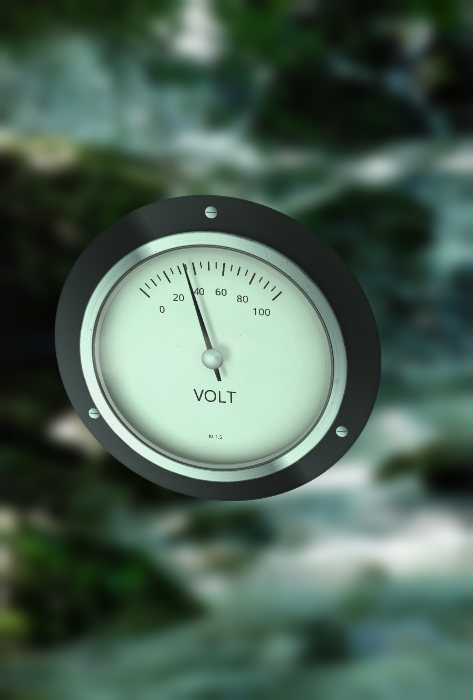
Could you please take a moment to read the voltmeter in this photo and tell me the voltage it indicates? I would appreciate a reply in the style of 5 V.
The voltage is 35 V
